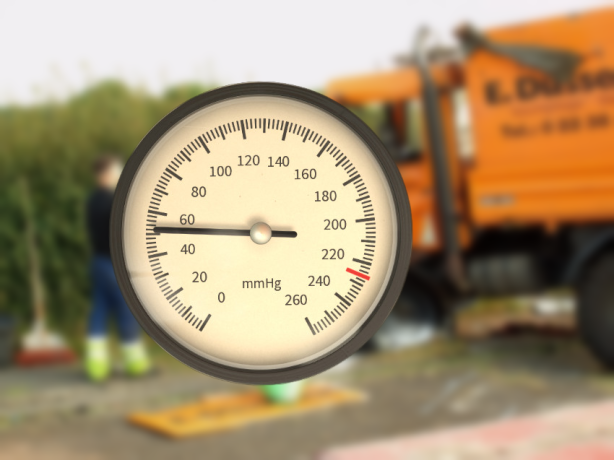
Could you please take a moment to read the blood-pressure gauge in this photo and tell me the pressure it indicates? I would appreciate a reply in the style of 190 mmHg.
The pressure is 52 mmHg
